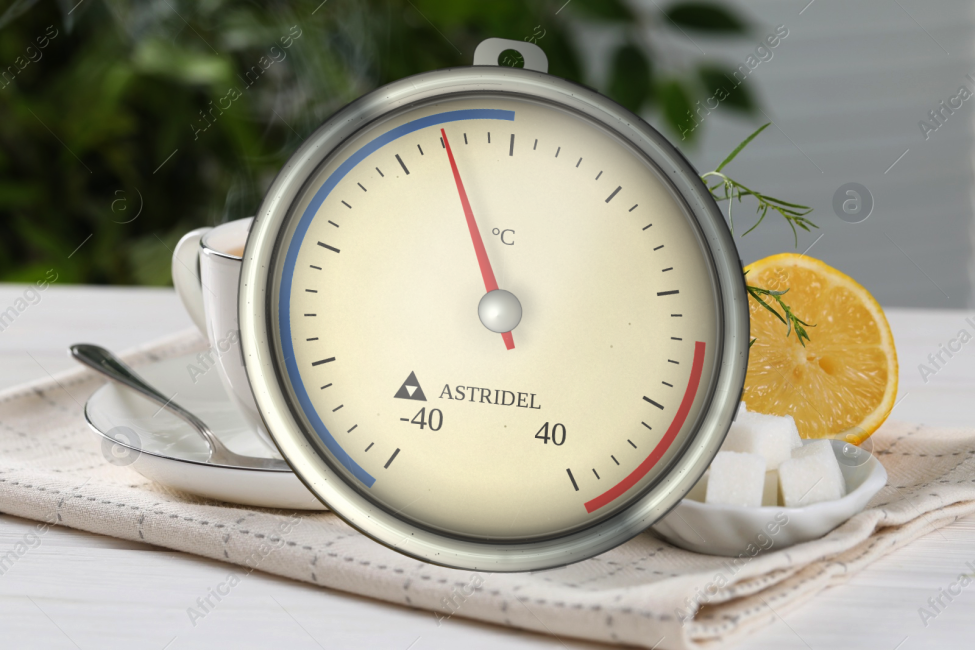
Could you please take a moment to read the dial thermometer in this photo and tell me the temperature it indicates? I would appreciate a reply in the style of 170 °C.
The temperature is -6 °C
